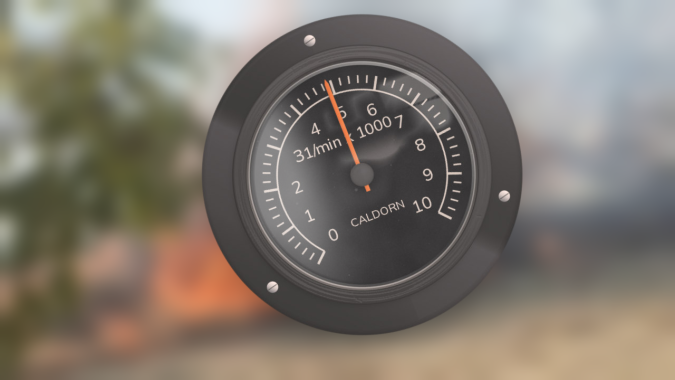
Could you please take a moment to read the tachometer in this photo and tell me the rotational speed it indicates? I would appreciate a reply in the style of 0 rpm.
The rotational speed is 4900 rpm
